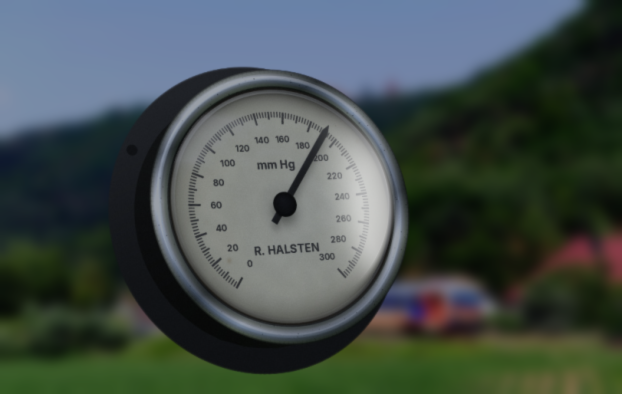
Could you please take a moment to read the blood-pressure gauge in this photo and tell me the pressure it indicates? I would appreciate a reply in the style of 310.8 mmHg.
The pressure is 190 mmHg
